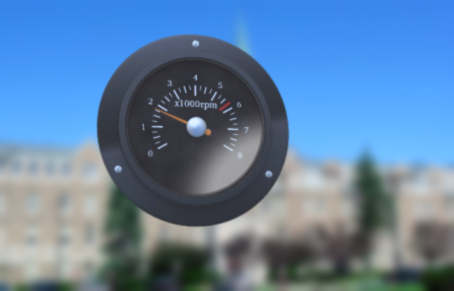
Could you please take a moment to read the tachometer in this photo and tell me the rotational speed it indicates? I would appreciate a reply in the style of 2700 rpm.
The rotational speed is 1750 rpm
